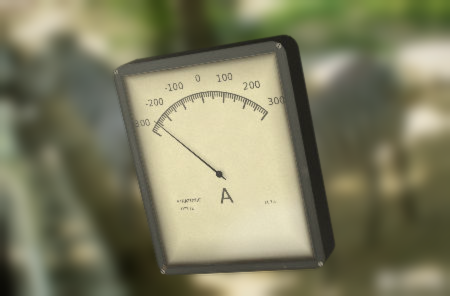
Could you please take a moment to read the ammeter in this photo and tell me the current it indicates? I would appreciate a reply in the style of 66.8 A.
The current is -250 A
